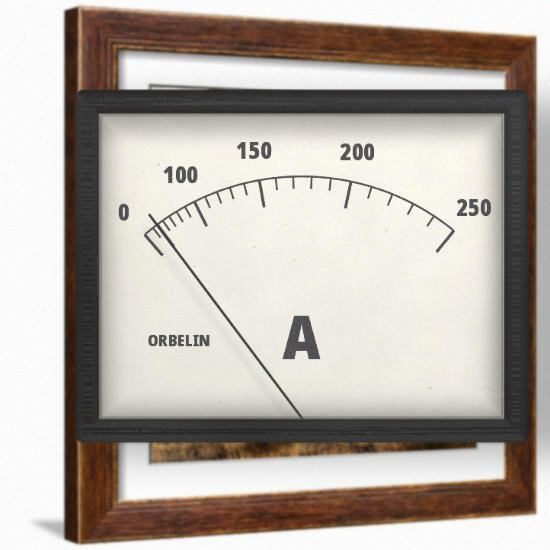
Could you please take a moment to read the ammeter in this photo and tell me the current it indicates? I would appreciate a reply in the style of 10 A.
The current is 50 A
